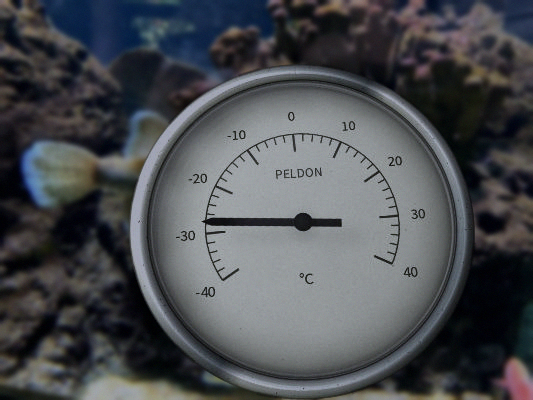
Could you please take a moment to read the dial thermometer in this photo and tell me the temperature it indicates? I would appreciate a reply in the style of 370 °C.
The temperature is -28 °C
